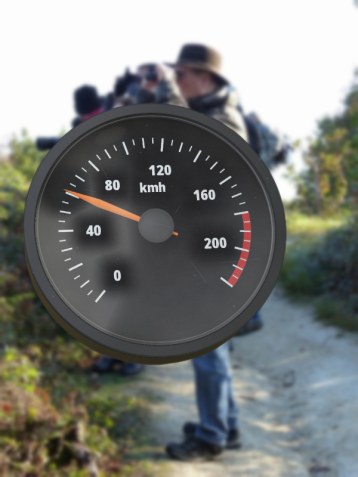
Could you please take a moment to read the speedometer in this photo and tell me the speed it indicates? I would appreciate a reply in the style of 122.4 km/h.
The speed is 60 km/h
